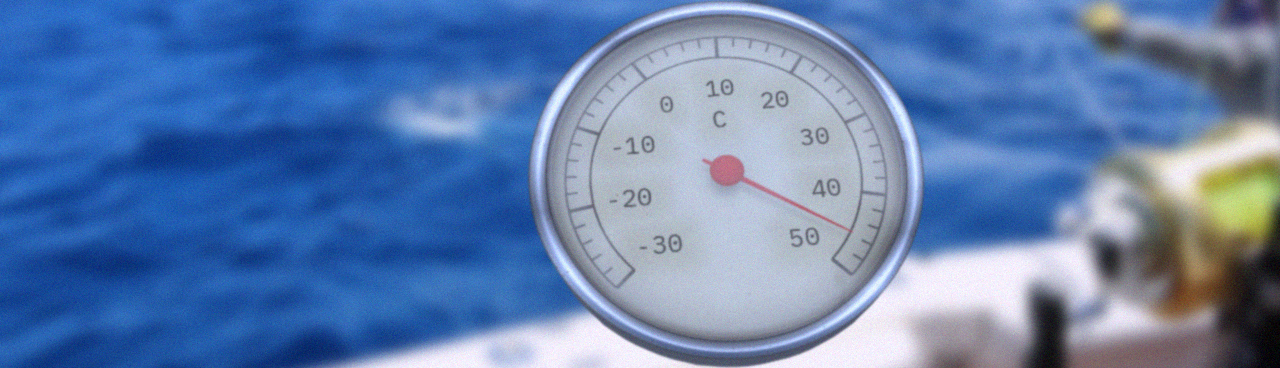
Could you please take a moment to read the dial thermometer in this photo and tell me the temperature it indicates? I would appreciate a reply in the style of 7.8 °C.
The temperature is 46 °C
